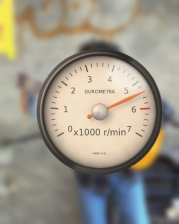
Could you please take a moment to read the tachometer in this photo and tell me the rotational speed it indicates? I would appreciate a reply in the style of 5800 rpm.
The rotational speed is 5400 rpm
